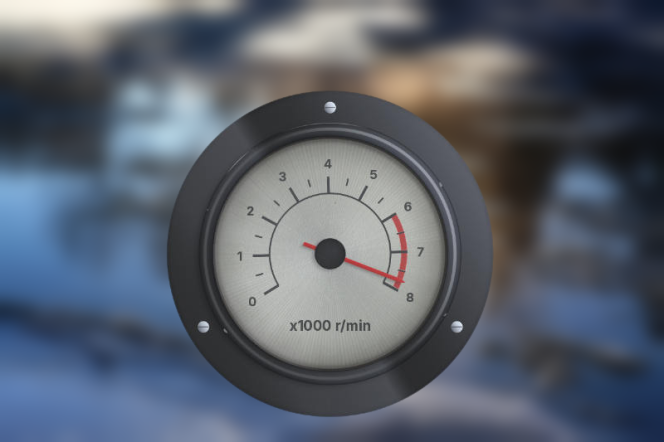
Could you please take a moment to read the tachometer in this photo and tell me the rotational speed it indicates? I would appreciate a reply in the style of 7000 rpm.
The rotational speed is 7750 rpm
